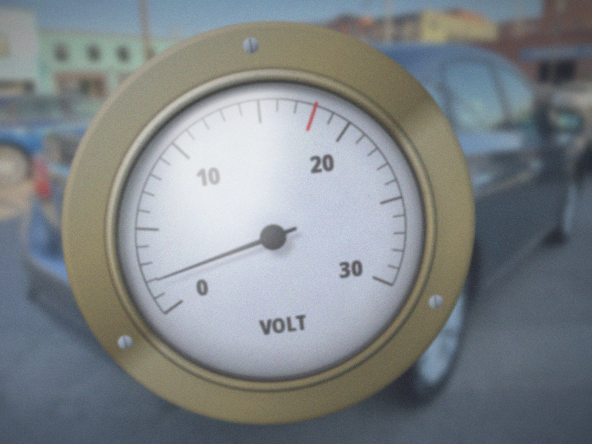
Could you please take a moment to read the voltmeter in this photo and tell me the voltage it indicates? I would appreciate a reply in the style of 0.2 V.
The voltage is 2 V
